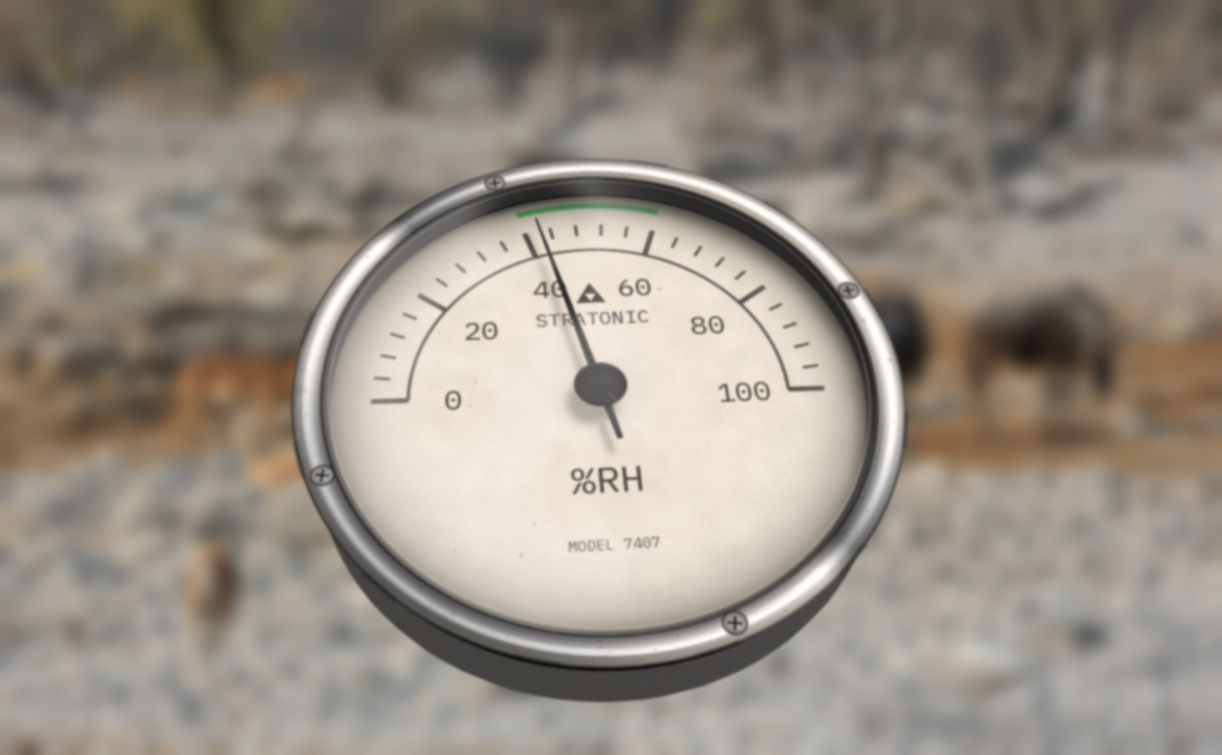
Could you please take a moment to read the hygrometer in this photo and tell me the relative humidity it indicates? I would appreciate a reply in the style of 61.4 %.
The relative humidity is 42 %
